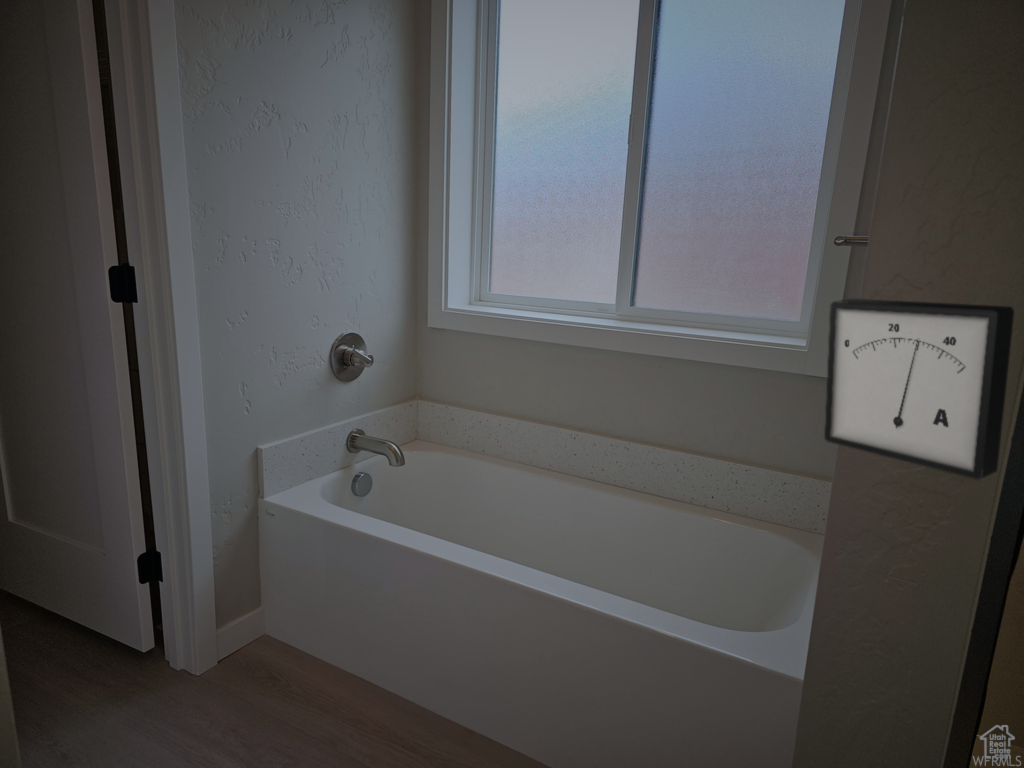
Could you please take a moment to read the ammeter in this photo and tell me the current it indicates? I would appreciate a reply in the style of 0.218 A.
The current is 30 A
